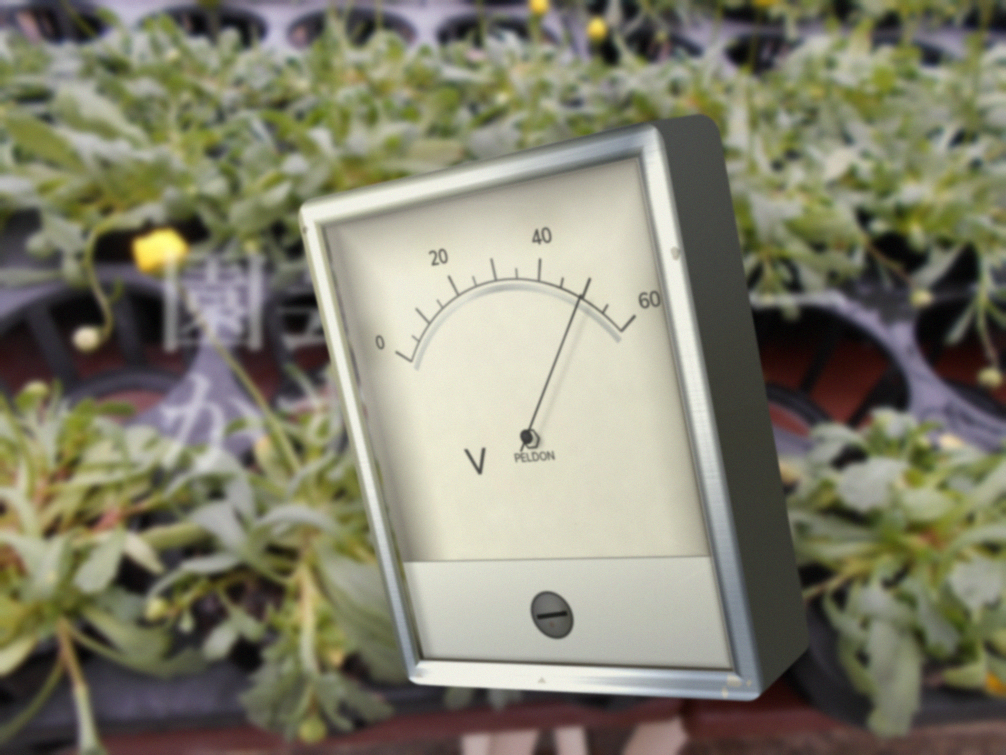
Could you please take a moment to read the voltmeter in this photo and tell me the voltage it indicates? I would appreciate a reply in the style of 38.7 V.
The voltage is 50 V
